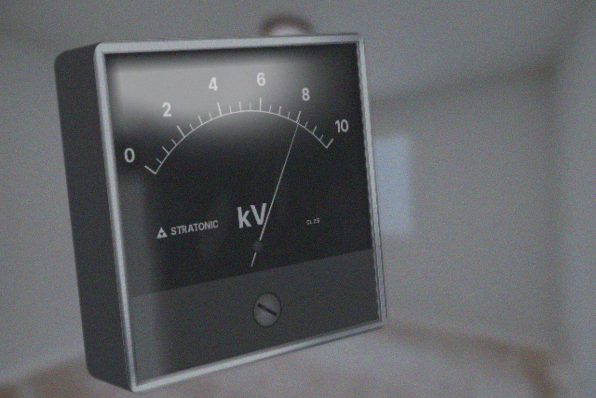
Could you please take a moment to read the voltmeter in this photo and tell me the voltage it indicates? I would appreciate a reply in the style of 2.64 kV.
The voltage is 8 kV
